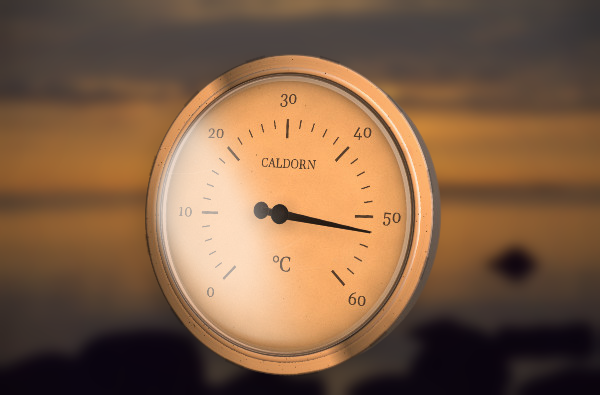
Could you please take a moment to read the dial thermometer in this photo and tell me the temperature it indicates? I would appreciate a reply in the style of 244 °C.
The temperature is 52 °C
